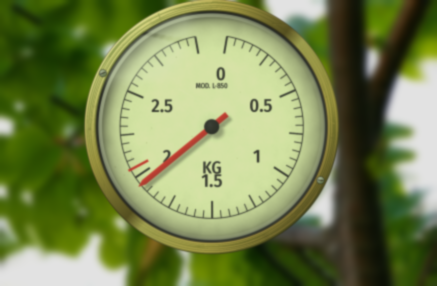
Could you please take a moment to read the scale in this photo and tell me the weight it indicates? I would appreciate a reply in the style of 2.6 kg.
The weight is 1.95 kg
